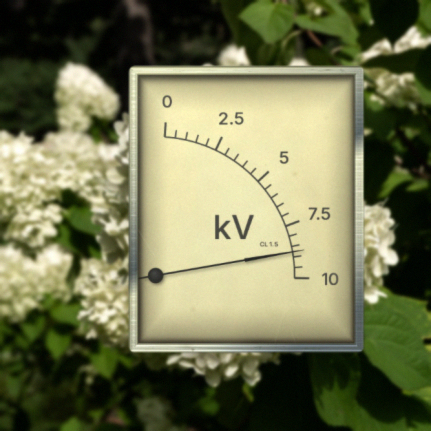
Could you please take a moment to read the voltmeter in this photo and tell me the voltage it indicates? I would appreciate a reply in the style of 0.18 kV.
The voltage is 8.75 kV
